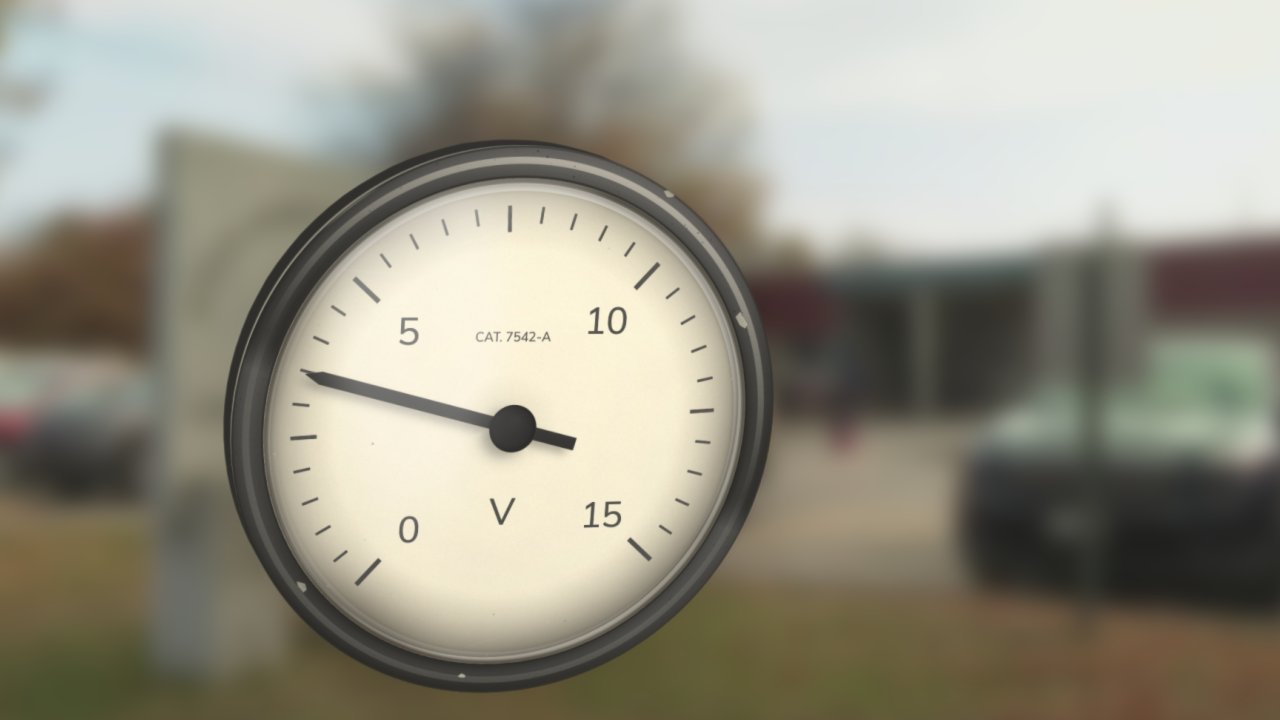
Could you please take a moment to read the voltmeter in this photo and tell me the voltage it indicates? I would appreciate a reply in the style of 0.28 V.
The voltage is 3.5 V
